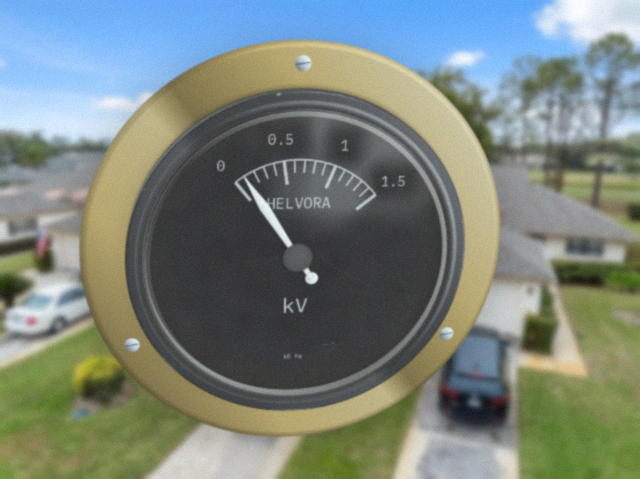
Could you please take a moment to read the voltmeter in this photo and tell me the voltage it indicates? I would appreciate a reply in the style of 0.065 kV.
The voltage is 0.1 kV
